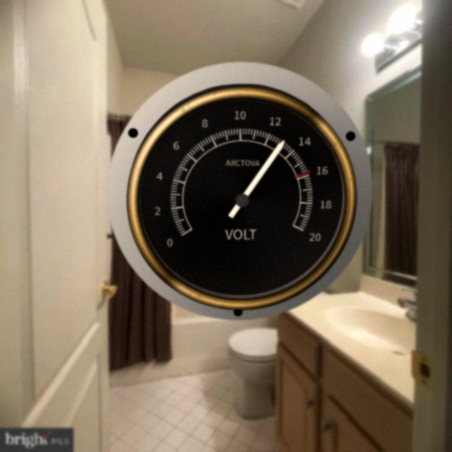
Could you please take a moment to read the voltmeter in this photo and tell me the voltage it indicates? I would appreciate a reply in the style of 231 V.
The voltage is 13 V
